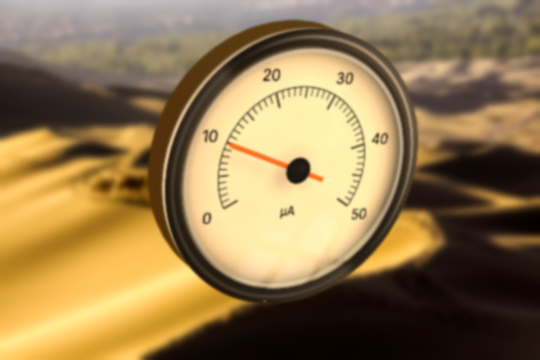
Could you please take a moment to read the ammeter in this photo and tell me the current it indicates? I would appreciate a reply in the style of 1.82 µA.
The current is 10 µA
